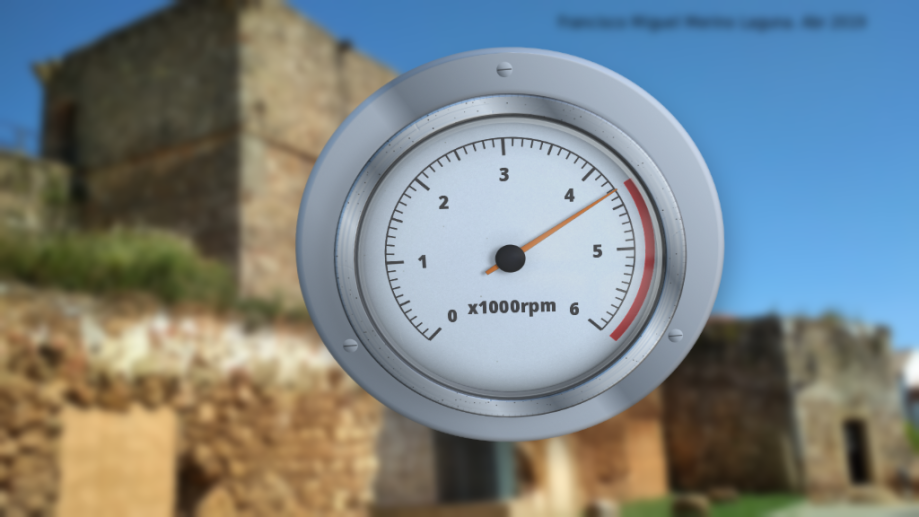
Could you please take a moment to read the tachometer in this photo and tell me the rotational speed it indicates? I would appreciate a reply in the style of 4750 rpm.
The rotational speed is 4300 rpm
